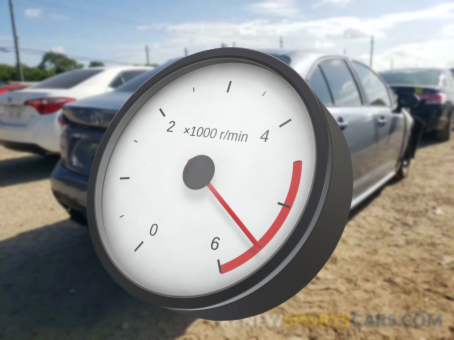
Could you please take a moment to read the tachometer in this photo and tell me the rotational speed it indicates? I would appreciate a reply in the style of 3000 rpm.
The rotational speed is 5500 rpm
